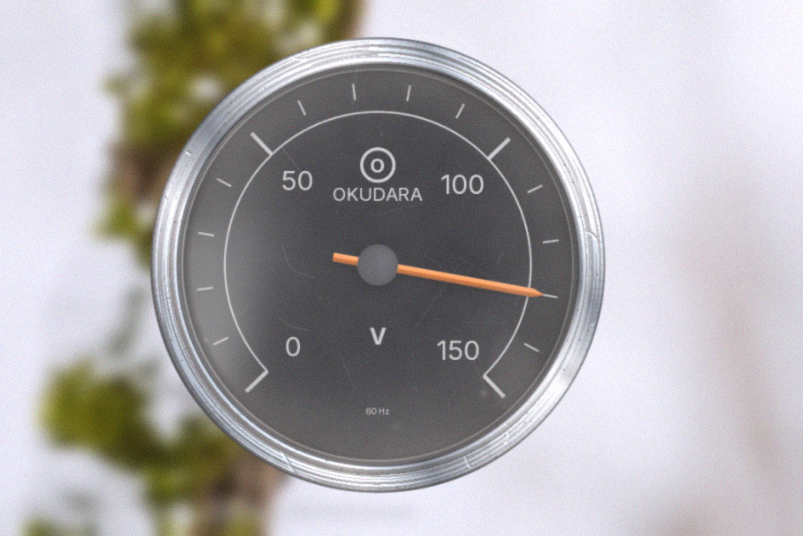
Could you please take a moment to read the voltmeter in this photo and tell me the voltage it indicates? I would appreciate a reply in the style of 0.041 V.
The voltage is 130 V
